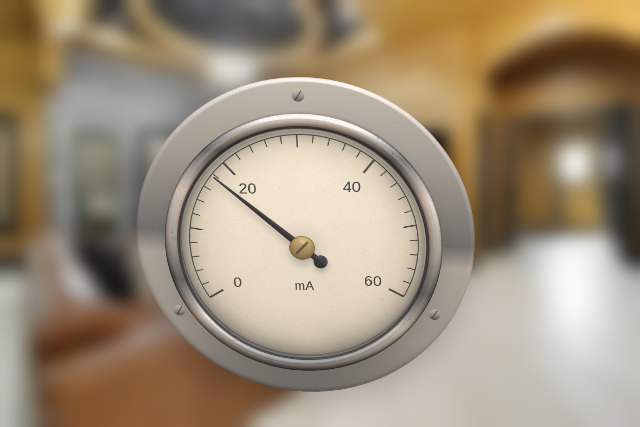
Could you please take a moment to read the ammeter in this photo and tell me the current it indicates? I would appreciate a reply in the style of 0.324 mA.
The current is 18 mA
